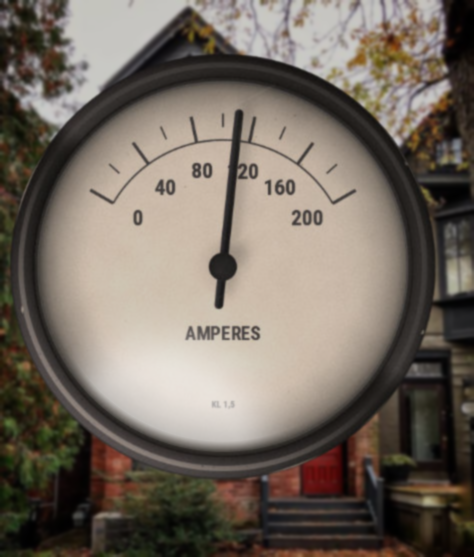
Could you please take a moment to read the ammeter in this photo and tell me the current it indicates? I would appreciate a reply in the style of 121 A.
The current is 110 A
